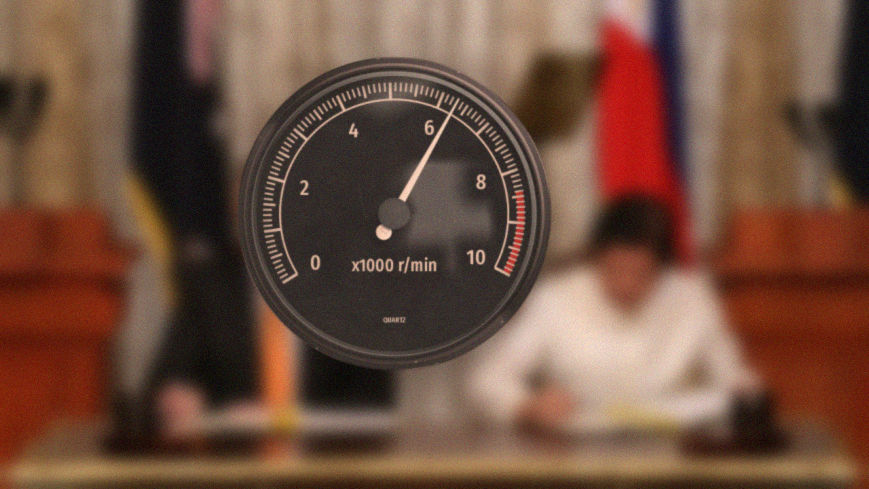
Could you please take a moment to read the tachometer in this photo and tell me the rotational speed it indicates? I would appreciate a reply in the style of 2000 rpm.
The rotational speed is 6300 rpm
